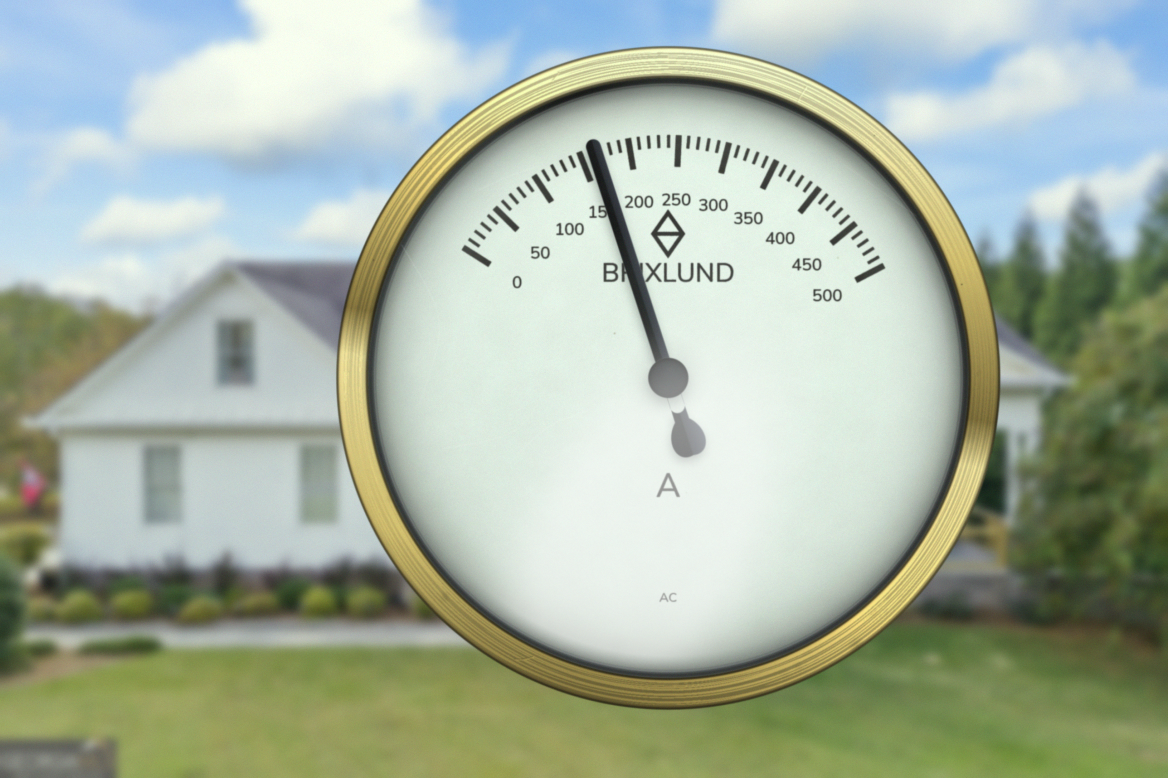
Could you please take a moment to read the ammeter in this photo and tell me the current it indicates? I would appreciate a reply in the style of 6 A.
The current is 165 A
